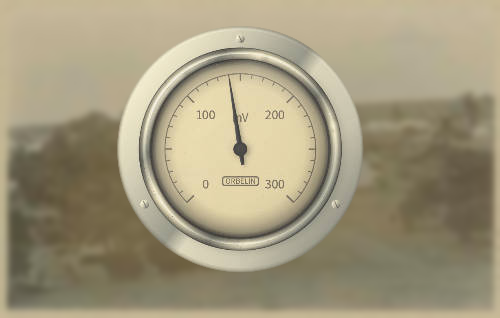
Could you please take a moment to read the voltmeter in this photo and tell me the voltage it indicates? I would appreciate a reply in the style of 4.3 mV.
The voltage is 140 mV
